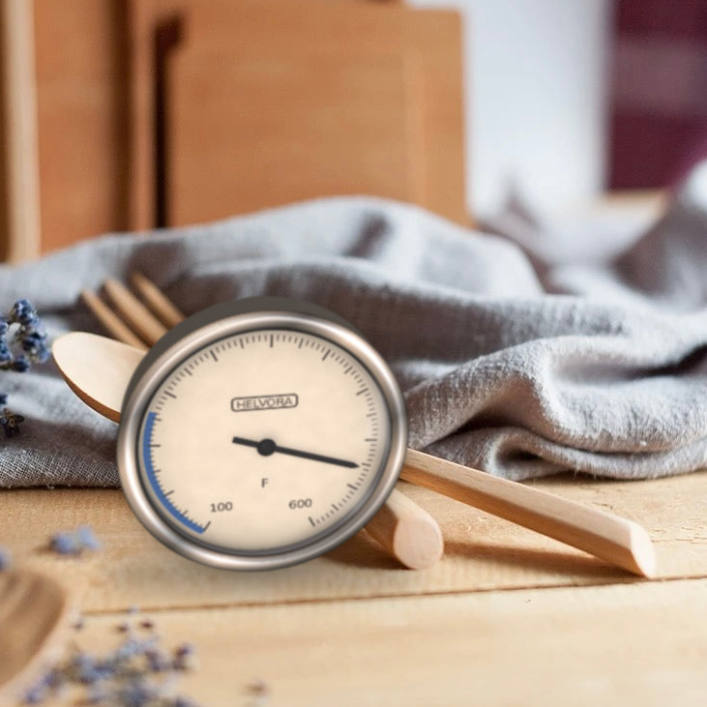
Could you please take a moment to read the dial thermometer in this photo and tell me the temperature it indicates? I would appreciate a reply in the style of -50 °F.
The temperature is 525 °F
